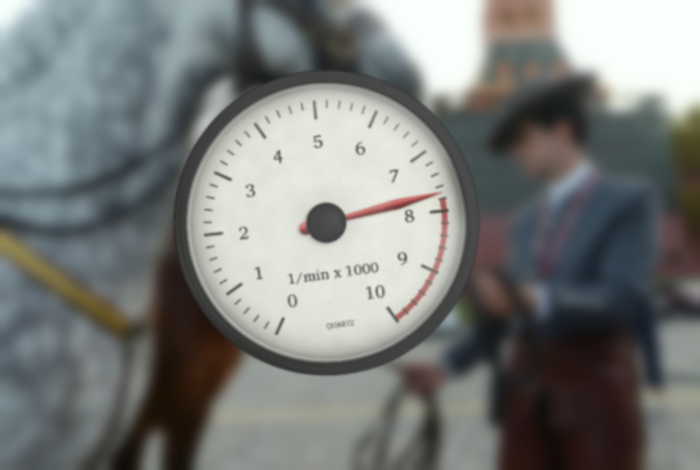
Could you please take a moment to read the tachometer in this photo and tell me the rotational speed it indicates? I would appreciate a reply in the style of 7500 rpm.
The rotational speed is 7700 rpm
